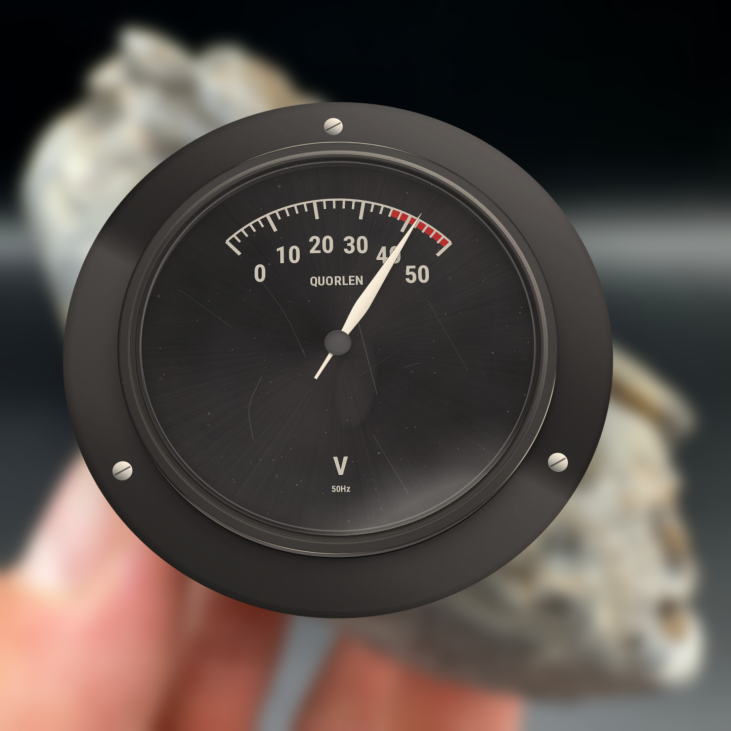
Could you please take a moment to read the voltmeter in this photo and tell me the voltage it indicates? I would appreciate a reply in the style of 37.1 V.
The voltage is 42 V
